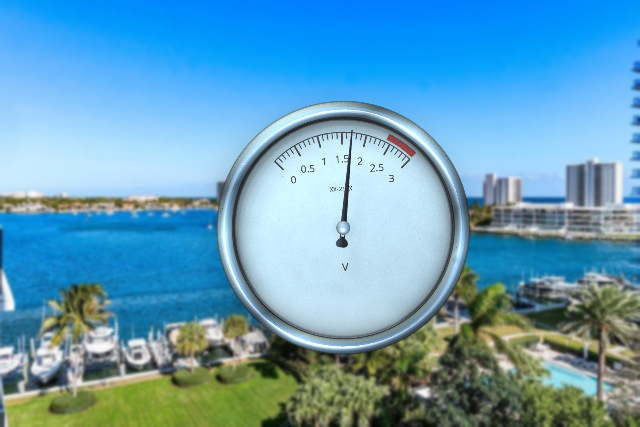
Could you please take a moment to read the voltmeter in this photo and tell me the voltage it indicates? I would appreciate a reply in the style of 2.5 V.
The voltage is 1.7 V
